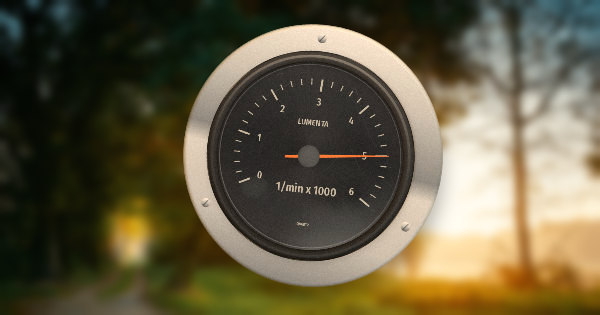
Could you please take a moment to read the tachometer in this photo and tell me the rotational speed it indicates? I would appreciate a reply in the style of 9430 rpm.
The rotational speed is 5000 rpm
